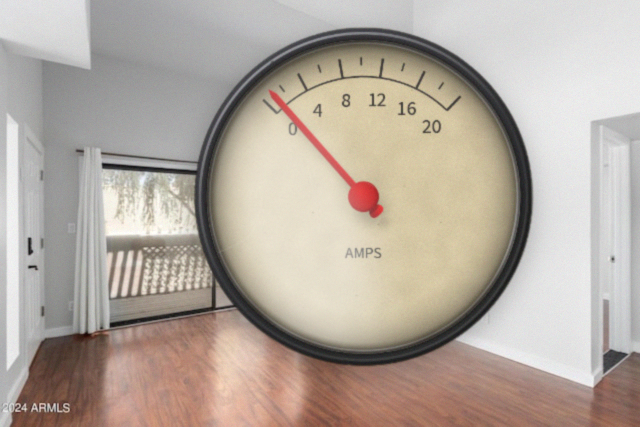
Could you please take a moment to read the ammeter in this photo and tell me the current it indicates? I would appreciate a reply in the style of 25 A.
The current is 1 A
